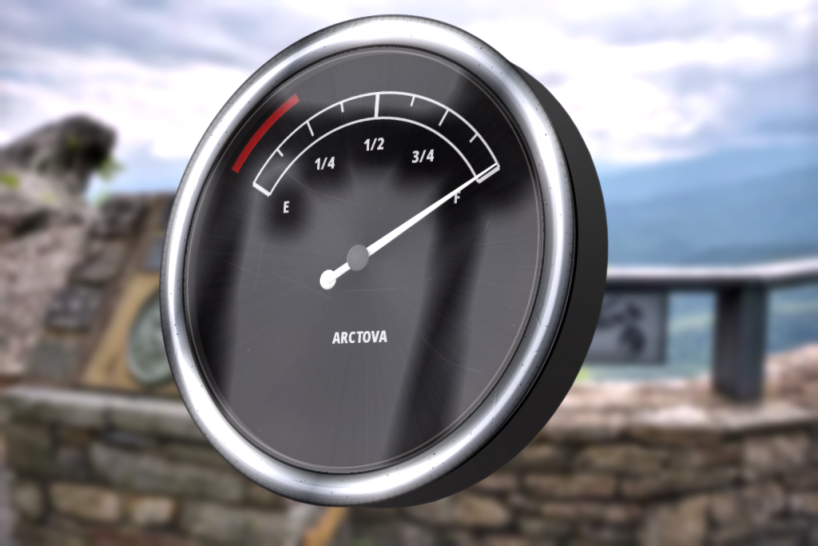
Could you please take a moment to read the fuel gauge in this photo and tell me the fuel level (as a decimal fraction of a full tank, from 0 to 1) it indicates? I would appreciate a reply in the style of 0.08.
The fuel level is 1
